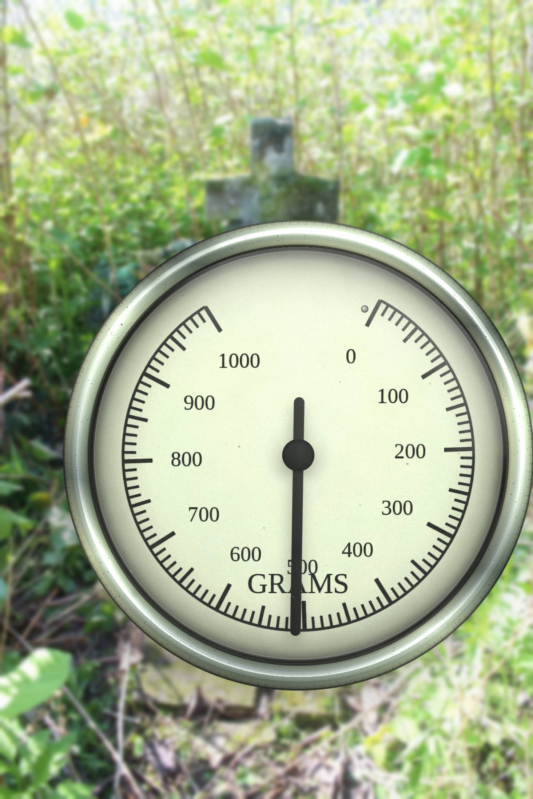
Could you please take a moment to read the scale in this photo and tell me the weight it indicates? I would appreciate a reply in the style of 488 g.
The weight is 510 g
